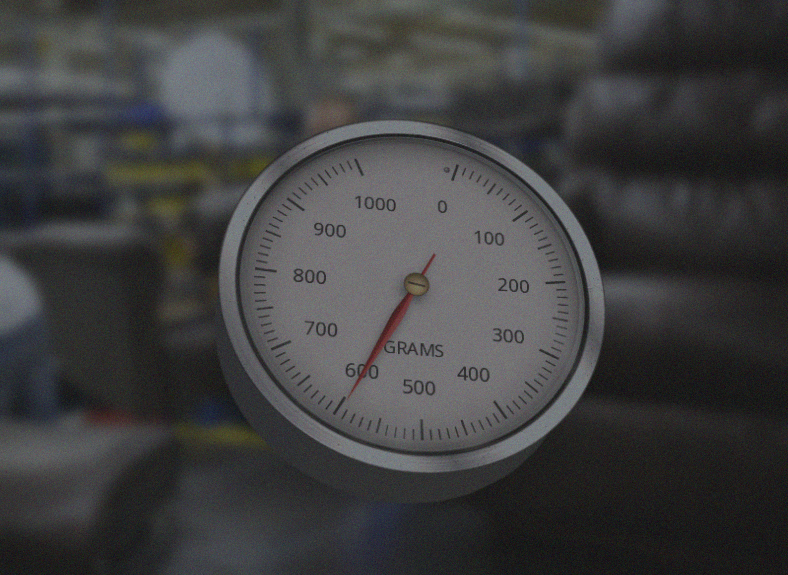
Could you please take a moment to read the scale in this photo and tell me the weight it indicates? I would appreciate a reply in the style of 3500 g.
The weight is 595 g
